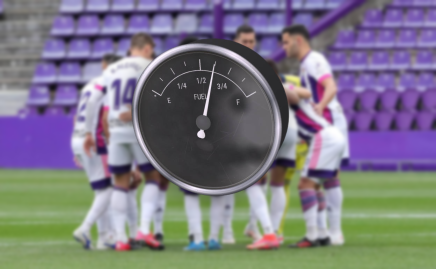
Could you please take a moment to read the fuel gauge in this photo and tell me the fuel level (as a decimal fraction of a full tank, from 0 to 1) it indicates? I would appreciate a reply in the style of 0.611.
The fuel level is 0.625
